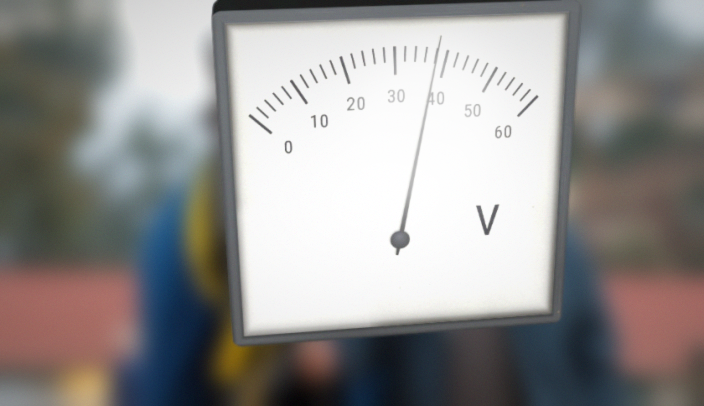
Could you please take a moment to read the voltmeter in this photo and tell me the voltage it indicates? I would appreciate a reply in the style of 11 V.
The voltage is 38 V
